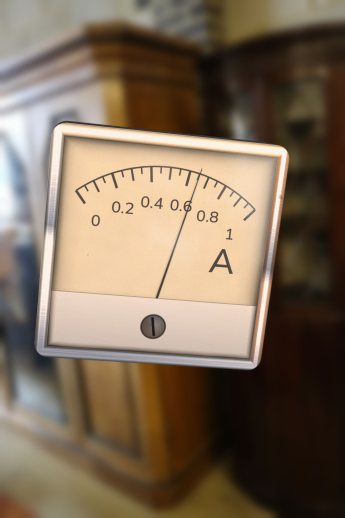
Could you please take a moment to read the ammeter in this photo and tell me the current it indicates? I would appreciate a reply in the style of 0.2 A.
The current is 0.65 A
